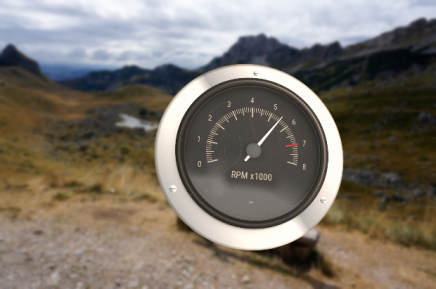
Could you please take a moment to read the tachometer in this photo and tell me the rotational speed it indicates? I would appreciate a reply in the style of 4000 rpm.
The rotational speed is 5500 rpm
